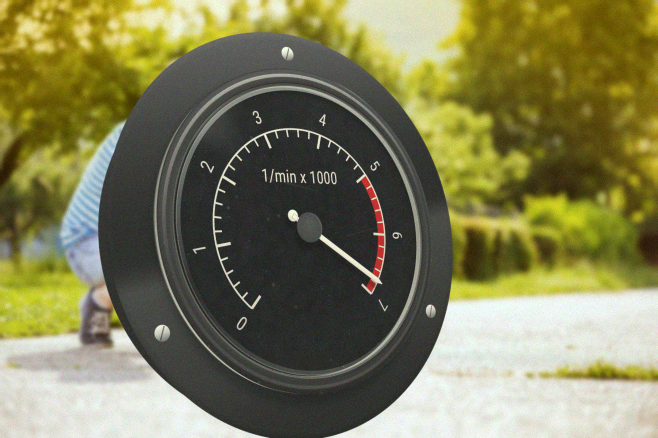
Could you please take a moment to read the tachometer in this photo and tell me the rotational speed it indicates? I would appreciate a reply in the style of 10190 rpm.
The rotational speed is 6800 rpm
